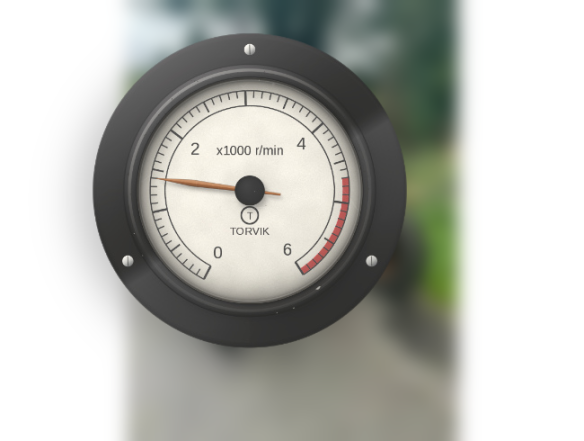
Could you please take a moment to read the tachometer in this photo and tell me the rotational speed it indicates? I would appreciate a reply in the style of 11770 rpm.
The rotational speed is 1400 rpm
